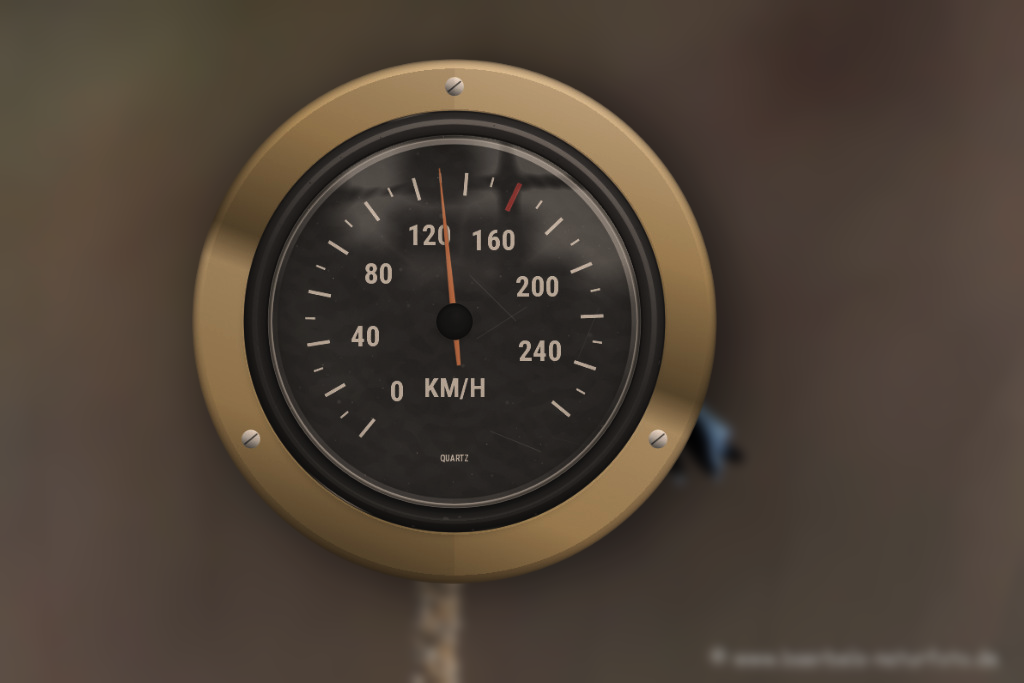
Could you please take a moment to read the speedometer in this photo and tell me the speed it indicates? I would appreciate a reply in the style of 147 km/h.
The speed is 130 km/h
